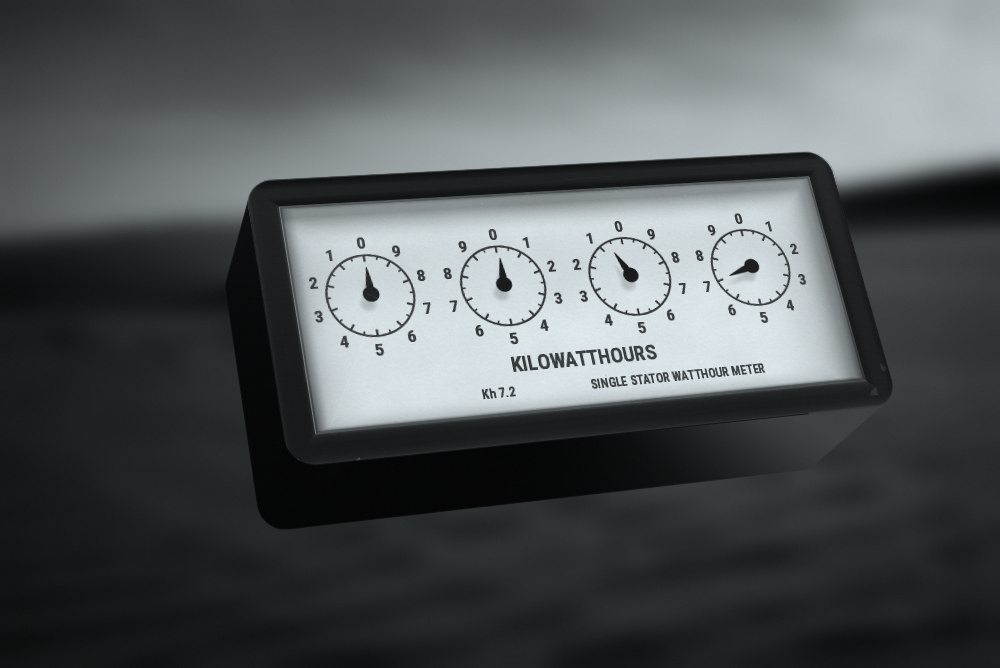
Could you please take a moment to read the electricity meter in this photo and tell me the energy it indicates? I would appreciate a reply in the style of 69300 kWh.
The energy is 7 kWh
